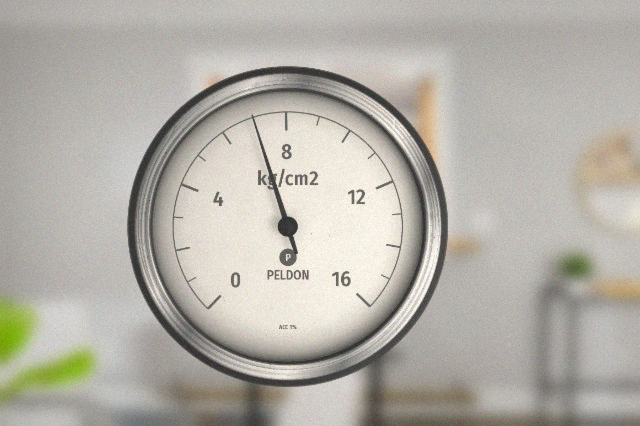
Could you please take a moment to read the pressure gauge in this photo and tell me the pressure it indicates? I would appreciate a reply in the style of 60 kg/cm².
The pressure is 7 kg/cm²
